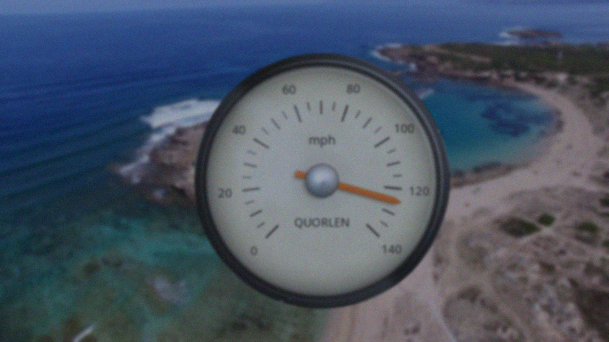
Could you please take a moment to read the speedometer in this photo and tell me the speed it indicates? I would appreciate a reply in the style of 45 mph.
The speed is 125 mph
